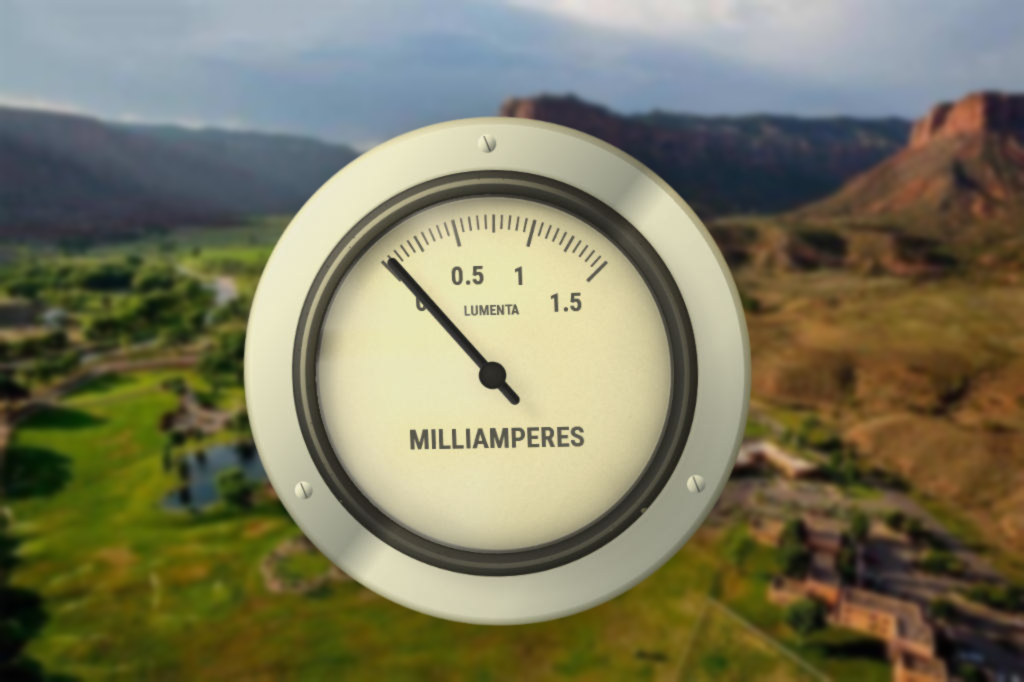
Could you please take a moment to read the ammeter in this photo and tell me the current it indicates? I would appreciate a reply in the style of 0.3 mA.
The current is 0.05 mA
